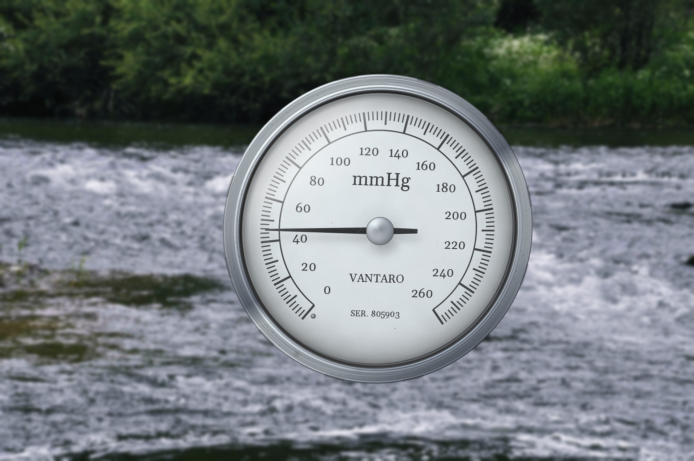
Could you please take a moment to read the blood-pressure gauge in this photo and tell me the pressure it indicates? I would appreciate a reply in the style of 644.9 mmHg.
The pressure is 46 mmHg
